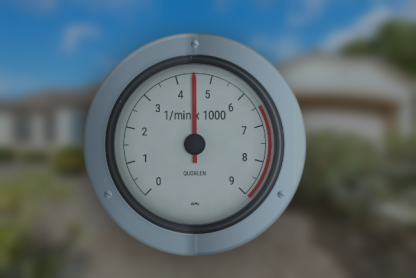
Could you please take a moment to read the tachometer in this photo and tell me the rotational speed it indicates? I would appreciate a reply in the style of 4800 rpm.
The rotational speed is 4500 rpm
